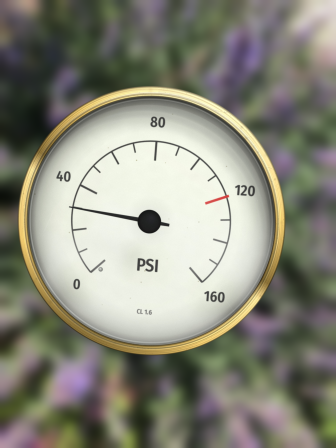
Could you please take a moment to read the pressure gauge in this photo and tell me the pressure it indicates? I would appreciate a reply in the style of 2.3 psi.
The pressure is 30 psi
